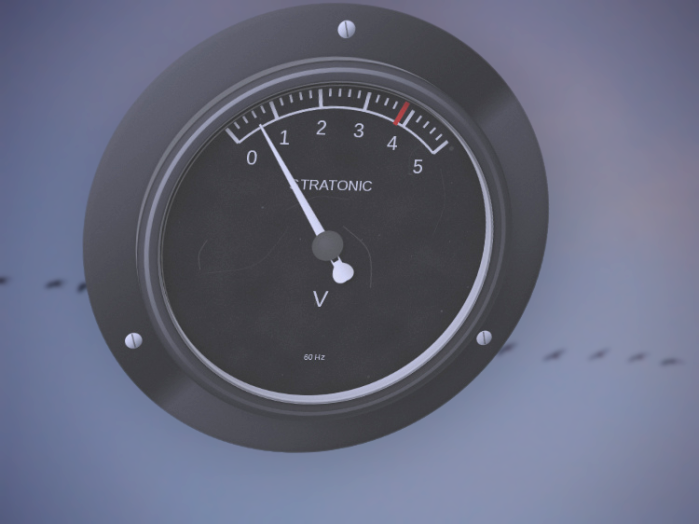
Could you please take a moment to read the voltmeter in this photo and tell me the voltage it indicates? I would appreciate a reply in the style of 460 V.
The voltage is 0.6 V
